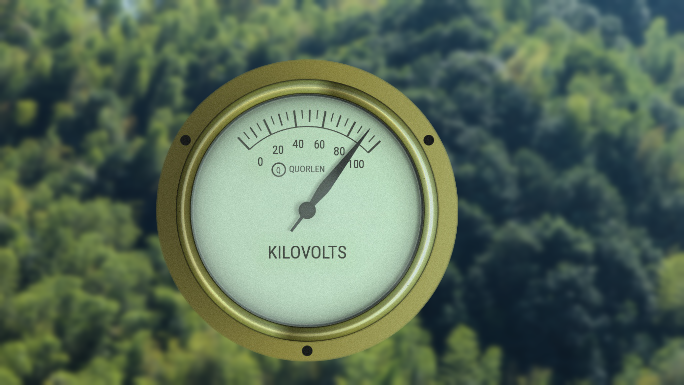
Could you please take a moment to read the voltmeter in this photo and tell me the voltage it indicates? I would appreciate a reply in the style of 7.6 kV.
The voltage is 90 kV
